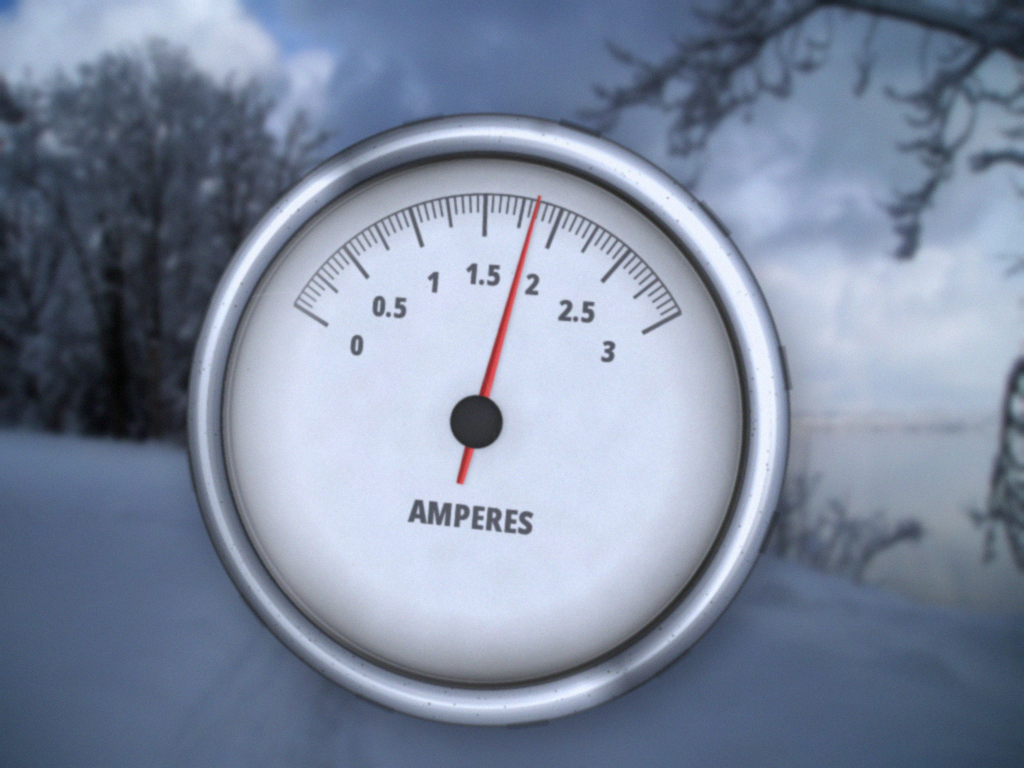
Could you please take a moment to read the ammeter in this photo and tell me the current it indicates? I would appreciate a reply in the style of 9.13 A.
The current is 1.85 A
